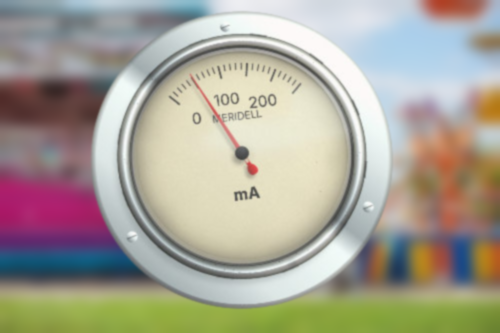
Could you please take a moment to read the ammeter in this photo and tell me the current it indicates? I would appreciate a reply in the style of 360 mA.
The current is 50 mA
